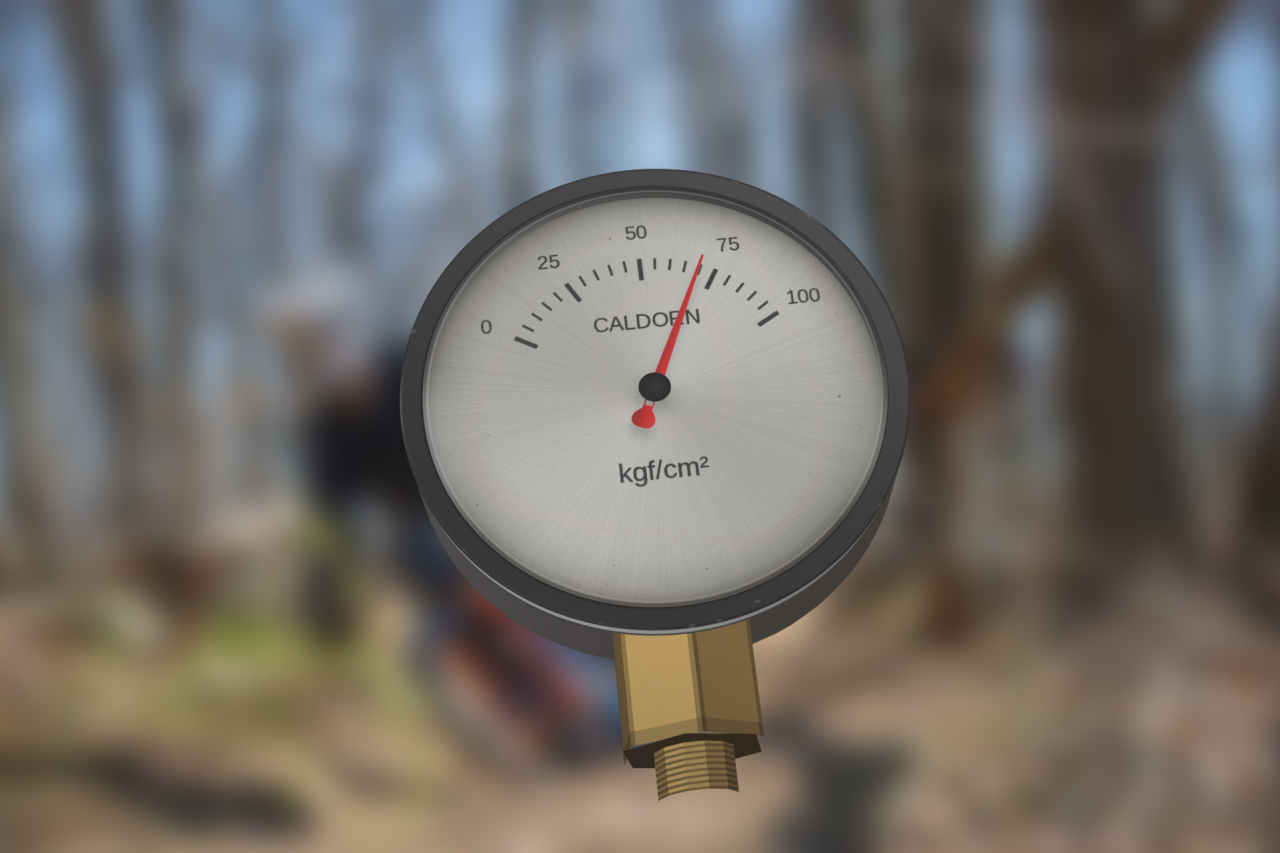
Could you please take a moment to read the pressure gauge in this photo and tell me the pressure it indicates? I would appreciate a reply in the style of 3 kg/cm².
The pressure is 70 kg/cm²
